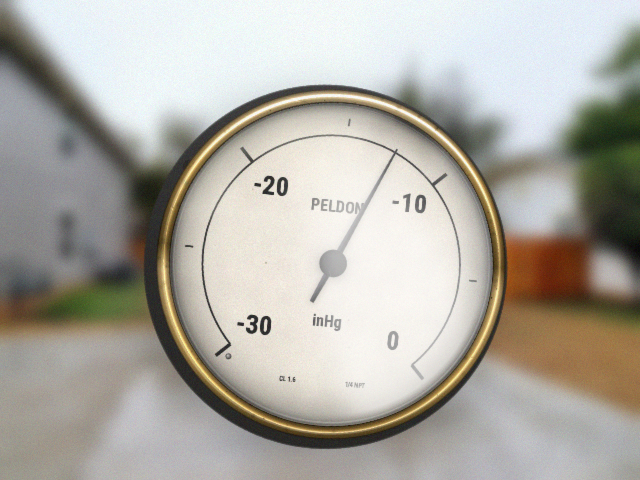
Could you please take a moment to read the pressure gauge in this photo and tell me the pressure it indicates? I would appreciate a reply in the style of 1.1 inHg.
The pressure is -12.5 inHg
